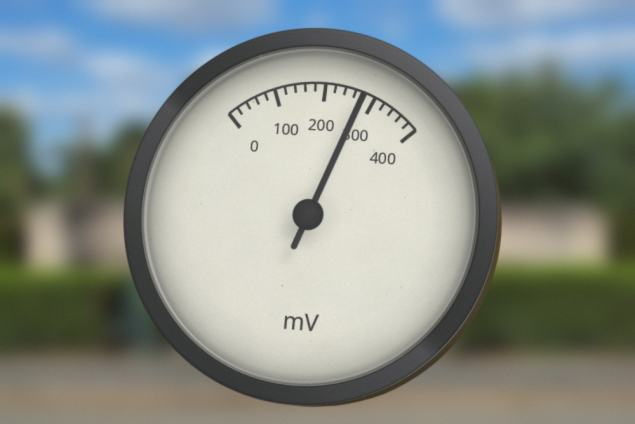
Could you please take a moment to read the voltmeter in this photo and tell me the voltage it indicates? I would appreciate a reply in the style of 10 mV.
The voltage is 280 mV
